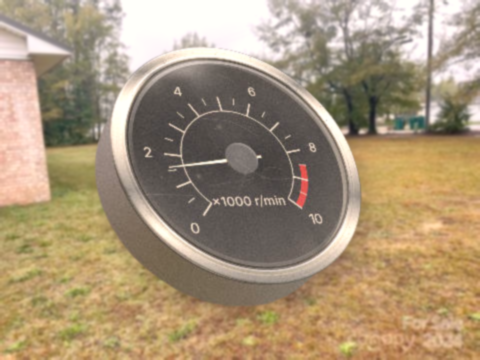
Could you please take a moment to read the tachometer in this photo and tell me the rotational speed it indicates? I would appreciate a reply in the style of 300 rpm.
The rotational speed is 1500 rpm
